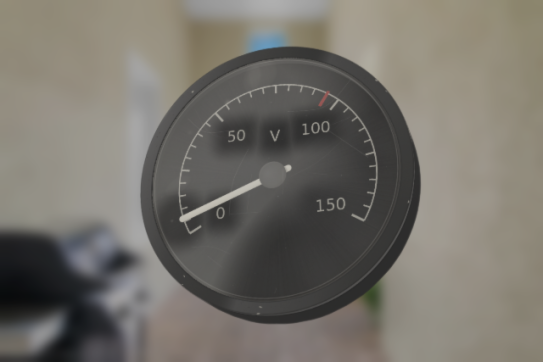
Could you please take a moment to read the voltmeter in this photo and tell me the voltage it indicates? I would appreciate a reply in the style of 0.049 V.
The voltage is 5 V
